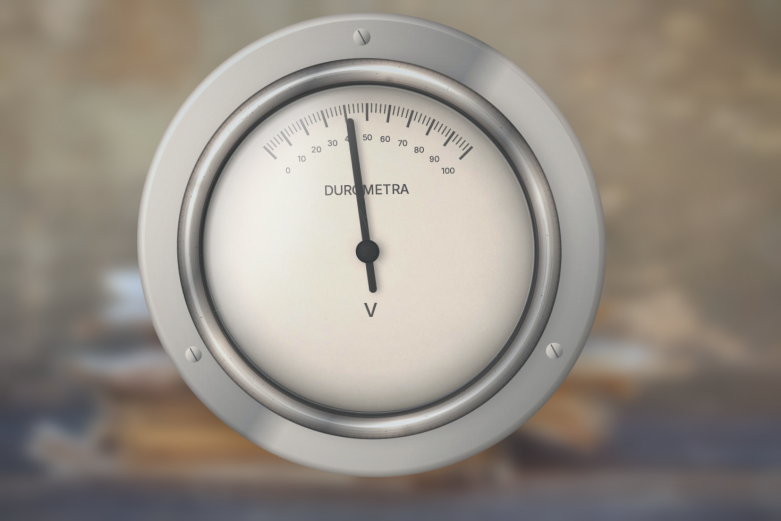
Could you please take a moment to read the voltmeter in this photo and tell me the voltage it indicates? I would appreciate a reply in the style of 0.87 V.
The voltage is 42 V
